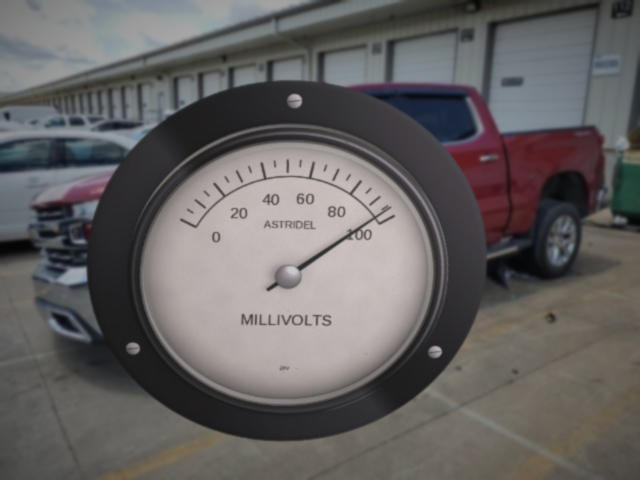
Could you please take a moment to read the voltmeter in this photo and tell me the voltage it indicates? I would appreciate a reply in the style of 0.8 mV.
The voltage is 95 mV
